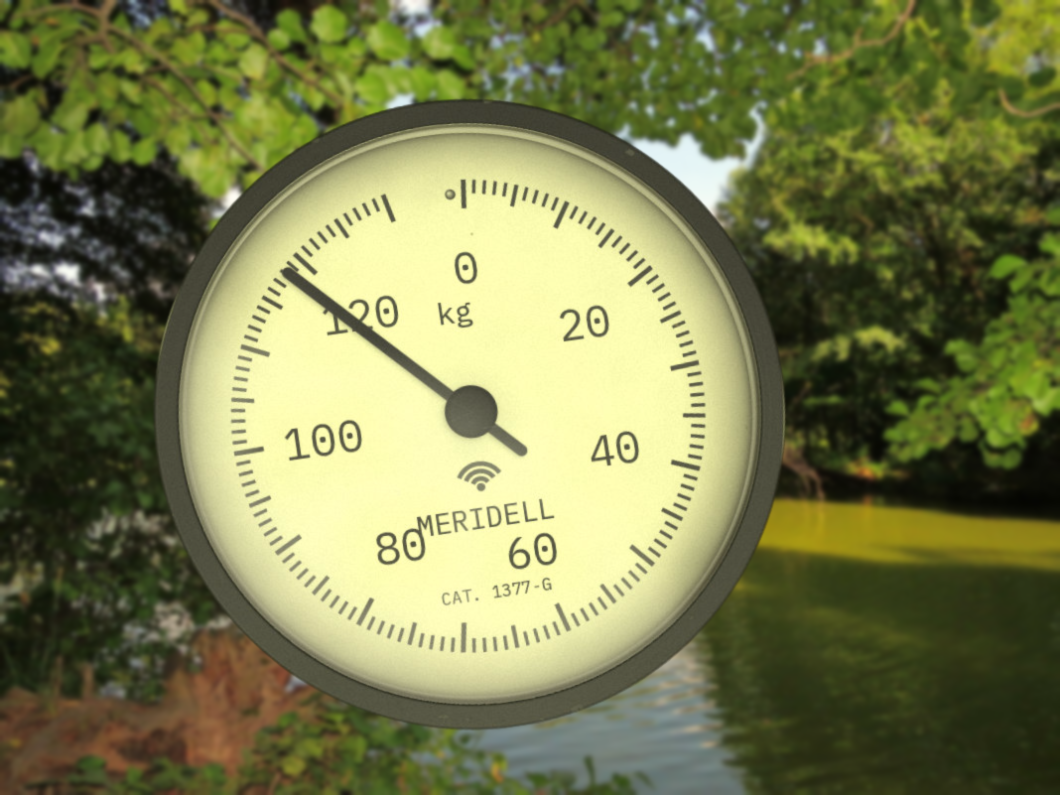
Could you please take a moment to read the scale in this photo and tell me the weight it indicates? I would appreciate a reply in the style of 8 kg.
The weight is 118 kg
